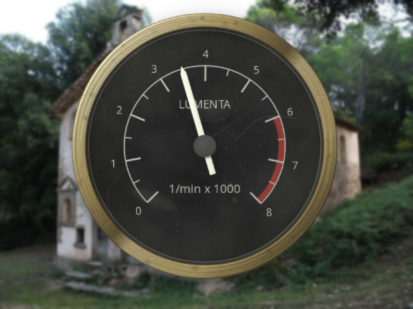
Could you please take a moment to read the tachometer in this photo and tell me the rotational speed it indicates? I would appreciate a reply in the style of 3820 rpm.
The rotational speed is 3500 rpm
